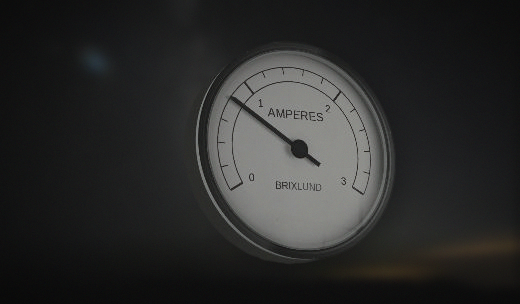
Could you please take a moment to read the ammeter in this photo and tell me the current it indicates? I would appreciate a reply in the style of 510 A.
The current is 0.8 A
